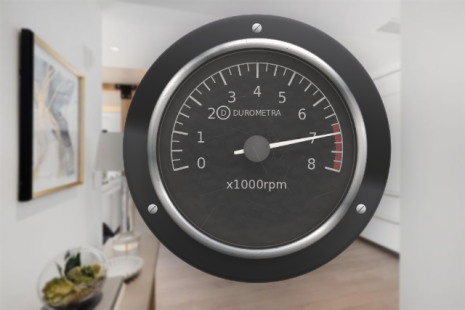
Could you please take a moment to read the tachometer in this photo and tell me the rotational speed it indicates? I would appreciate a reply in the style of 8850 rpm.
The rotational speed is 7000 rpm
